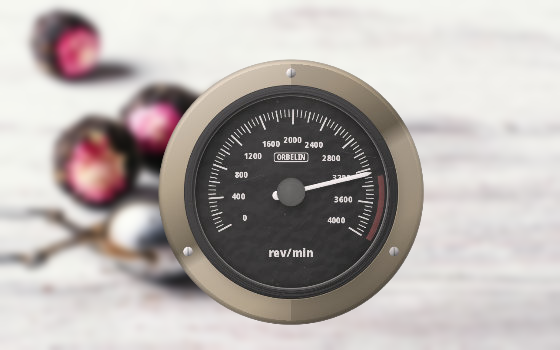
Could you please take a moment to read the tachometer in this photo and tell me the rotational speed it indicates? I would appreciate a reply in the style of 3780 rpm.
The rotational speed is 3250 rpm
